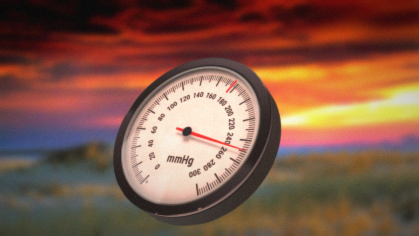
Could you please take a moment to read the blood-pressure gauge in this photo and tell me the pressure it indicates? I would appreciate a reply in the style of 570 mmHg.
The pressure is 250 mmHg
